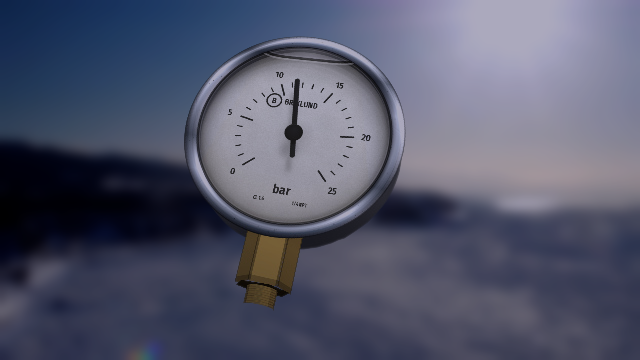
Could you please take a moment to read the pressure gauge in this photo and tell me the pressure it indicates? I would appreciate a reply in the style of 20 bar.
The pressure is 11.5 bar
